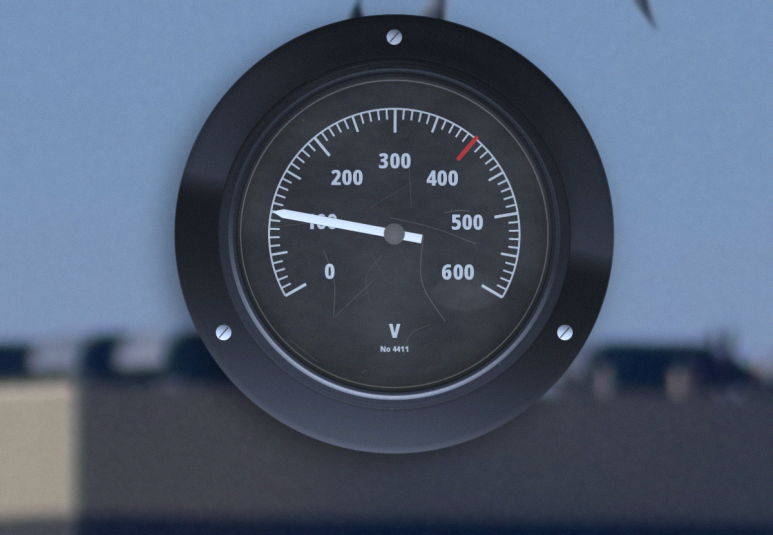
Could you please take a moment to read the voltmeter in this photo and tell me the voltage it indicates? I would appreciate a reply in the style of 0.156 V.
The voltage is 100 V
